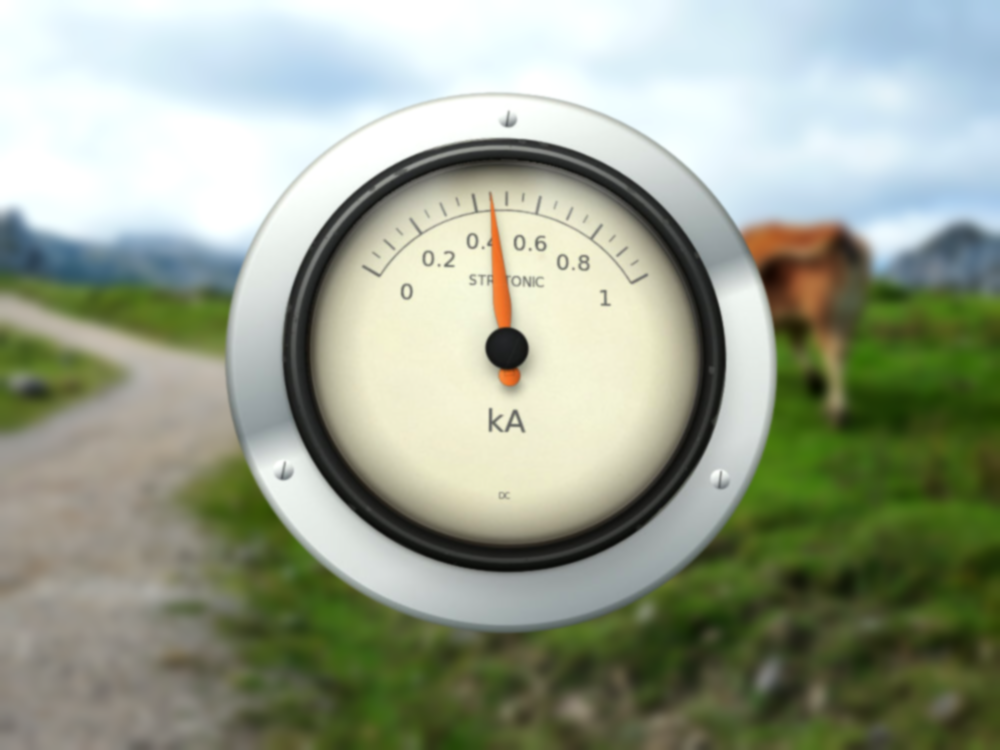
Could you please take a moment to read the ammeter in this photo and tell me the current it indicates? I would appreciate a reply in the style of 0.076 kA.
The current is 0.45 kA
